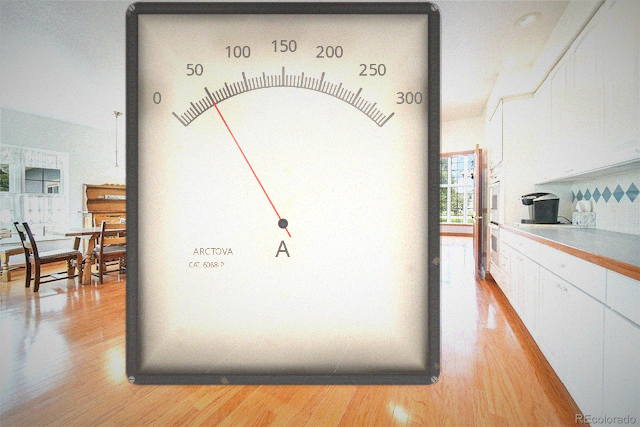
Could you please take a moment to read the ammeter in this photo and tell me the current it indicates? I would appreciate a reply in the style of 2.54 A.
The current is 50 A
